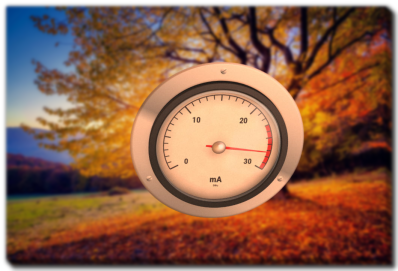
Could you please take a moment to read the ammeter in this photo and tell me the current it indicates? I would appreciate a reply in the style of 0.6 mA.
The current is 27 mA
